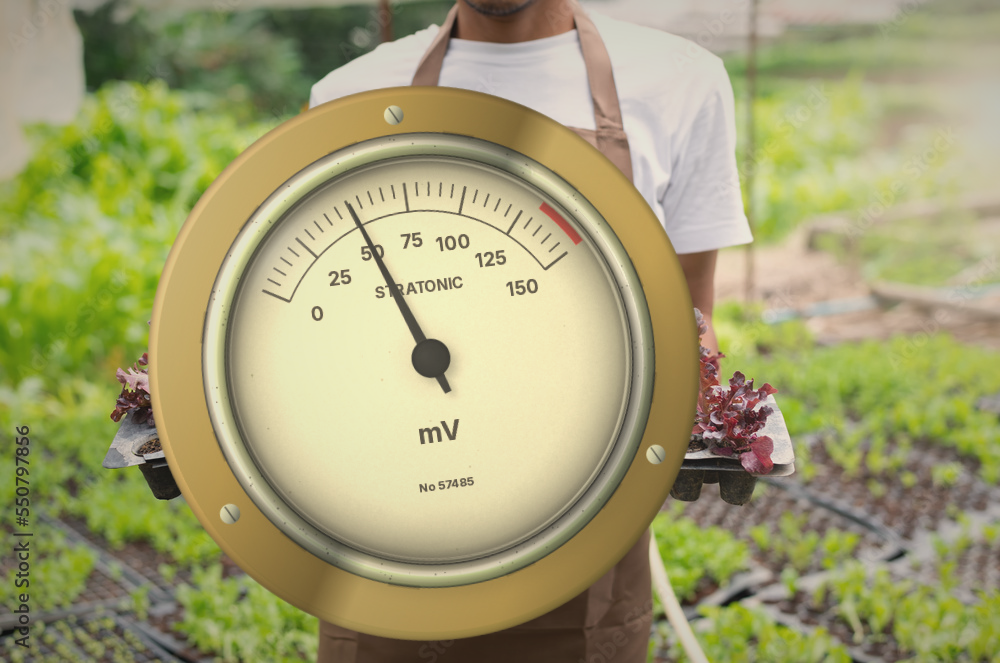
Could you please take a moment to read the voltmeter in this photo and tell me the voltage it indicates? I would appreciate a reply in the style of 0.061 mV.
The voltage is 50 mV
